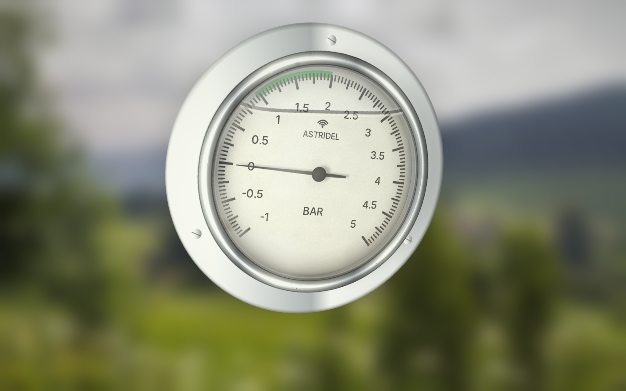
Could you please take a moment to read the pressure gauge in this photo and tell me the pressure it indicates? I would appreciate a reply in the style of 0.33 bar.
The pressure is 0 bar
